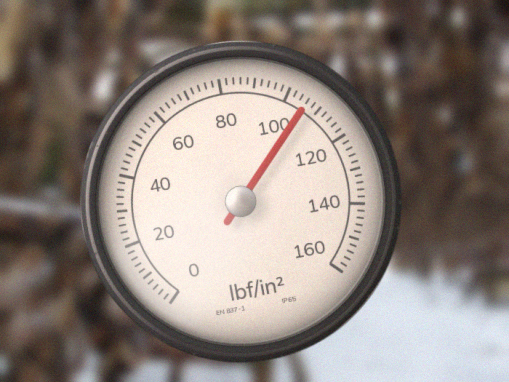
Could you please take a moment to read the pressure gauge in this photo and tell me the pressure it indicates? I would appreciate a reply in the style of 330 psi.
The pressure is 106 psi
